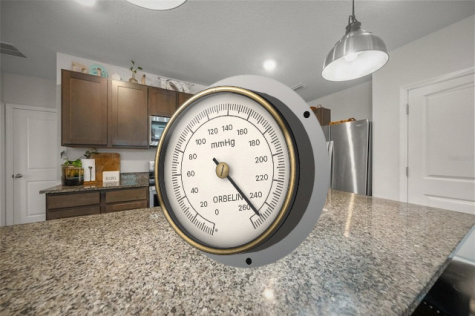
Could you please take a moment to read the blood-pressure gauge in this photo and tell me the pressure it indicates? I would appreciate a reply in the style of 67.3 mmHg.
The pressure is 250 mmHg
